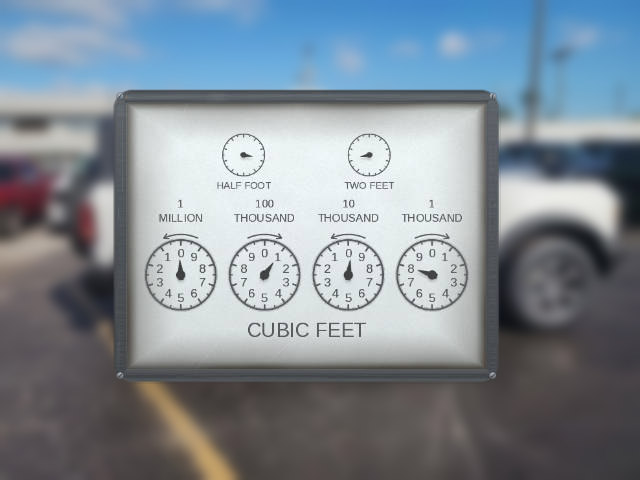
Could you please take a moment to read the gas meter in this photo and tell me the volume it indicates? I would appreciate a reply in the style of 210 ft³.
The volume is 9800 ft³
